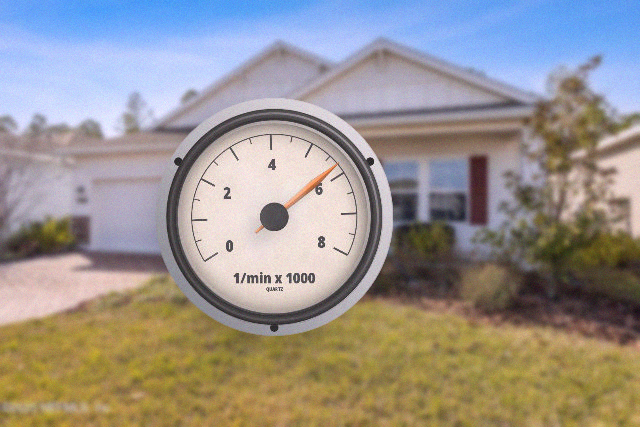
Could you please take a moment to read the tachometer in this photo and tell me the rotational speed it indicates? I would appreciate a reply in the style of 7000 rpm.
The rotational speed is 5750 rpm
